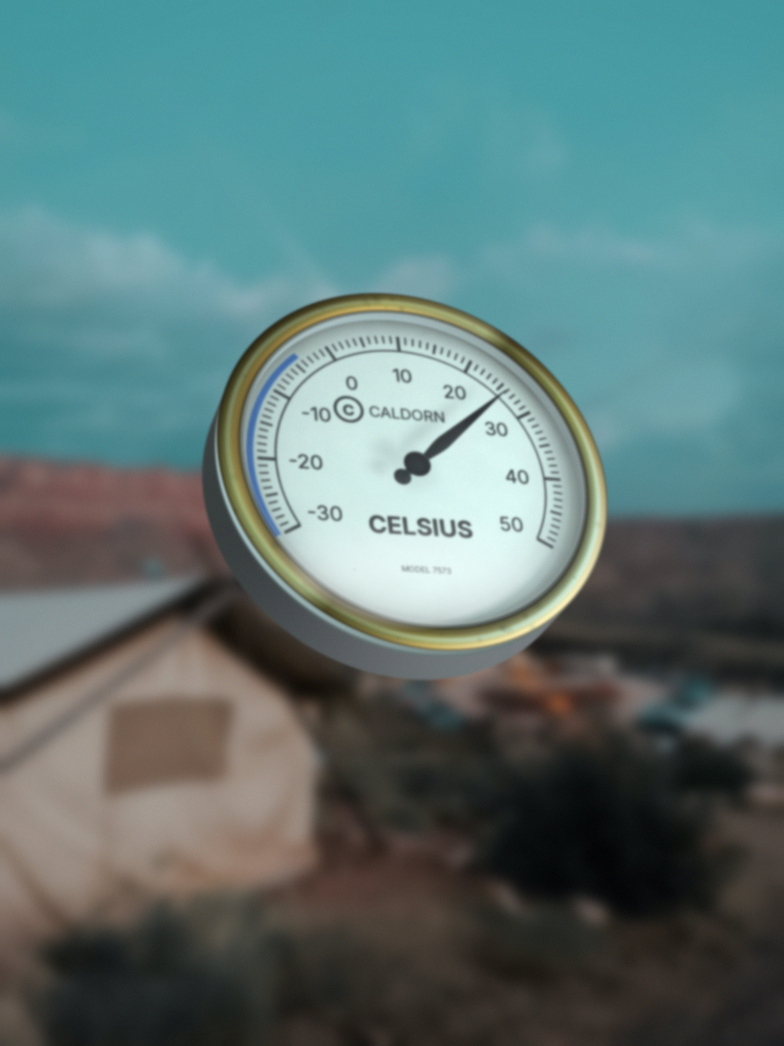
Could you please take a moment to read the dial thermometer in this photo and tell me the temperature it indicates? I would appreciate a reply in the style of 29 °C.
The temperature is 26 °C
